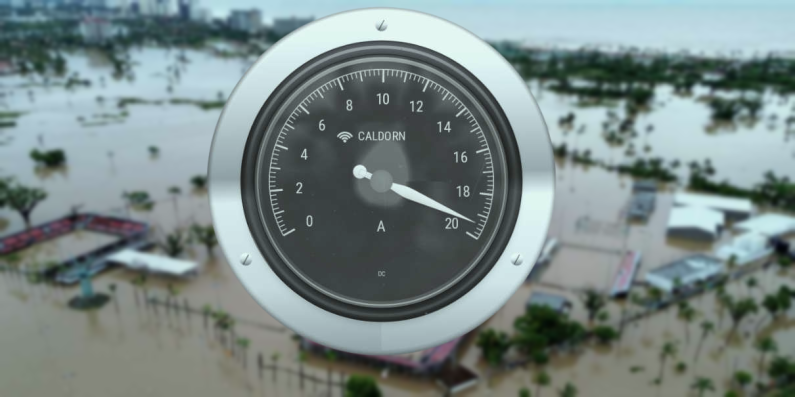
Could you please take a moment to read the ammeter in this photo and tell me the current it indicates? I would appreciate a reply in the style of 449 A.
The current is 19.4 A
